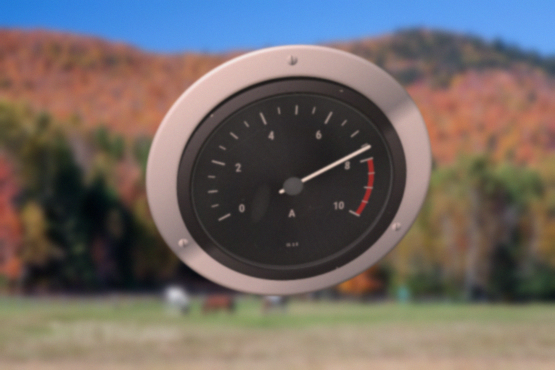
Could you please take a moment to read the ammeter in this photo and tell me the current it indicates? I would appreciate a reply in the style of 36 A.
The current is 7.5 A
